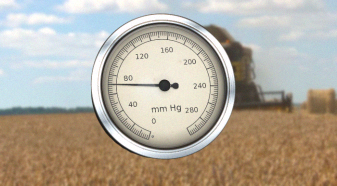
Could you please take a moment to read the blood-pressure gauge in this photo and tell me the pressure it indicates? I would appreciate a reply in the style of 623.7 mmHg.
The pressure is 70 mmHg
